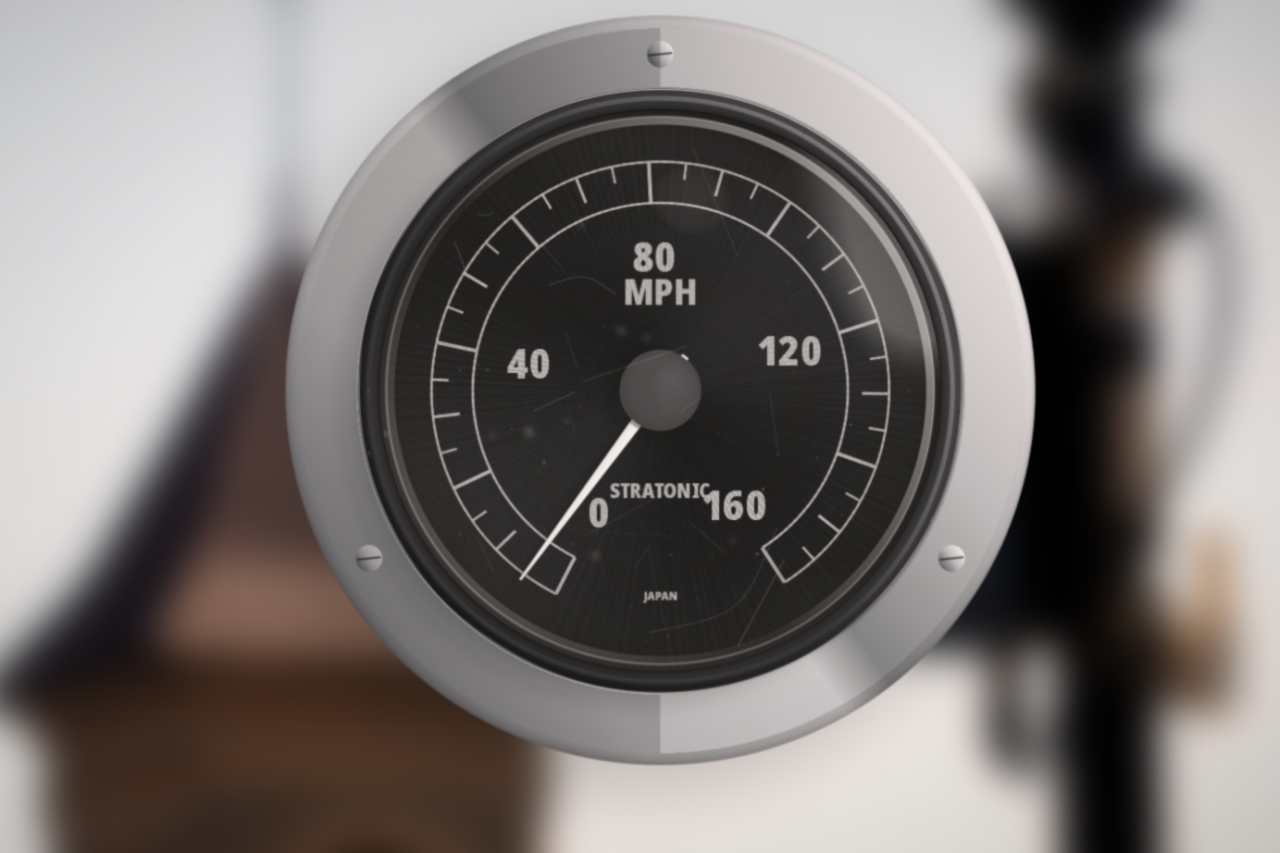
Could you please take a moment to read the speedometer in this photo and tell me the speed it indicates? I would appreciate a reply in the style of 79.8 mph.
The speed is 5 mph
